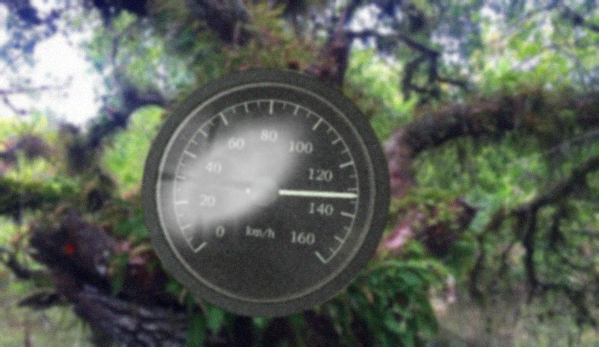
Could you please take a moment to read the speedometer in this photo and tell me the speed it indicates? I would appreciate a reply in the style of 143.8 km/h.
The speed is 132.5 km/h
